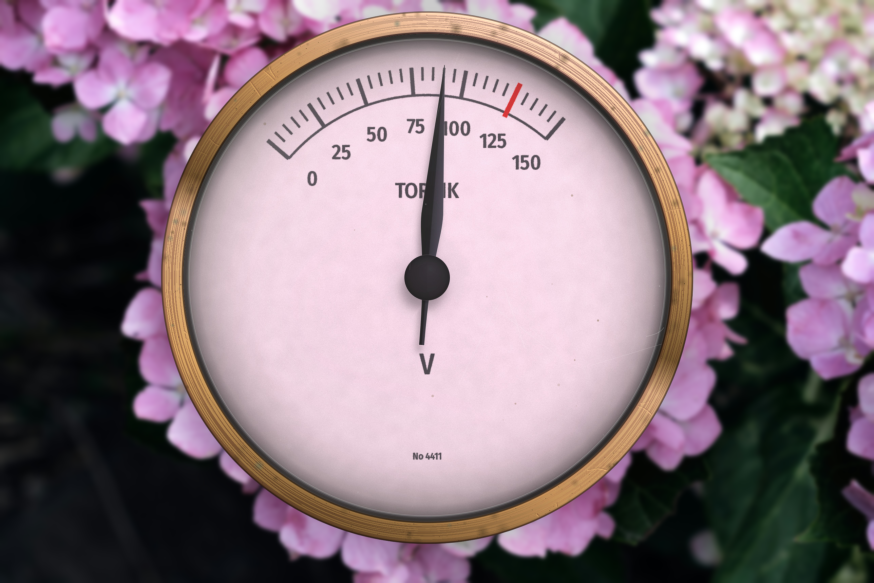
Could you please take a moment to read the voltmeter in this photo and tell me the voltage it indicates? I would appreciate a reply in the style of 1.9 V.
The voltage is 90 V
